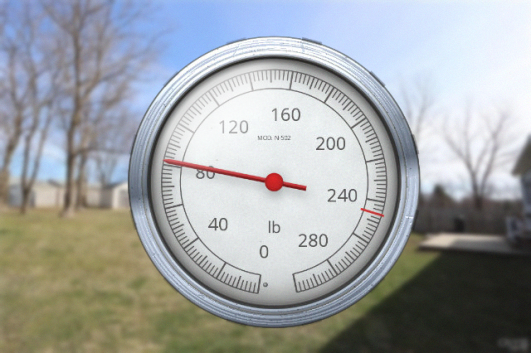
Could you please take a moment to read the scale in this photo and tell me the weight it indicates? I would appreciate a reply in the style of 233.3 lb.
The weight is 82 lb
